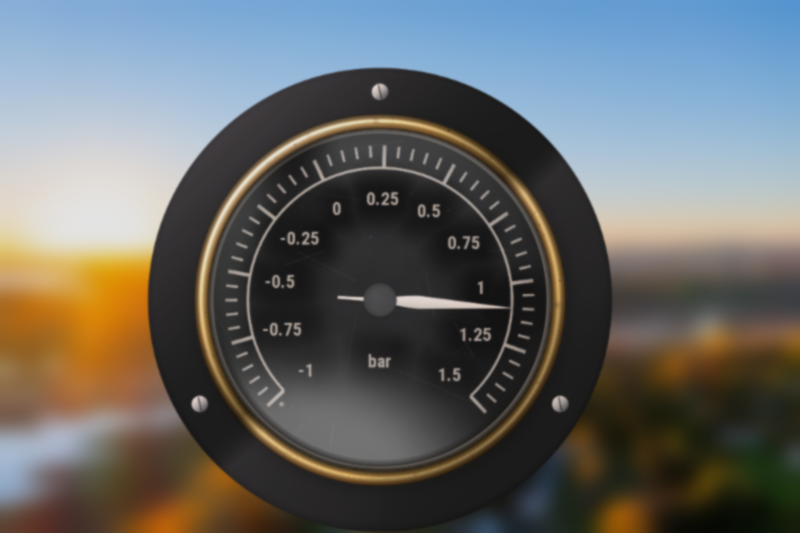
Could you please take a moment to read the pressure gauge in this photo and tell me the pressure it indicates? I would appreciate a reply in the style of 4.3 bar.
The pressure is 1.1 bar
